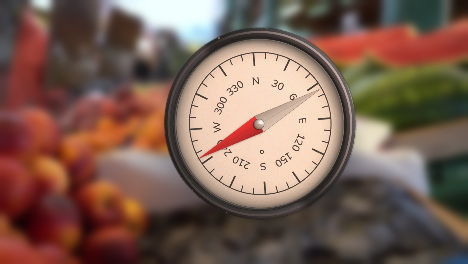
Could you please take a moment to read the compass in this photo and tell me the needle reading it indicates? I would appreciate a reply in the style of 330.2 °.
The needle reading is 245 °
